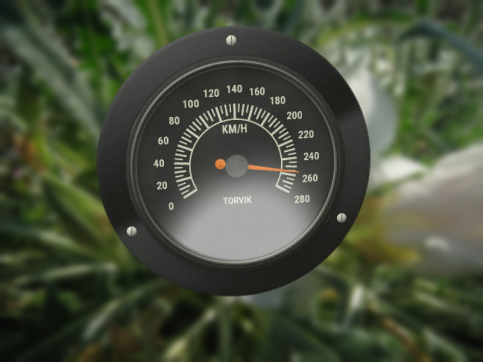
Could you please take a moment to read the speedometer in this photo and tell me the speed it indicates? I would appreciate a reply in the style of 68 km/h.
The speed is 255 km/h
